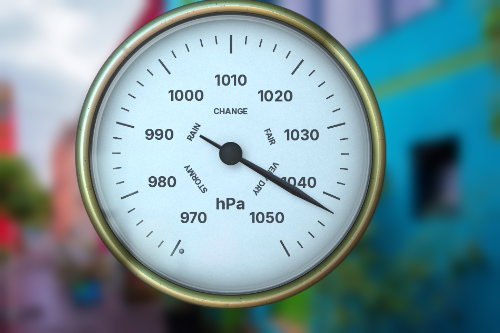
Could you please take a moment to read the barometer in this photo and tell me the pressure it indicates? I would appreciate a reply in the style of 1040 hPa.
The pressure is 1042 hPa
